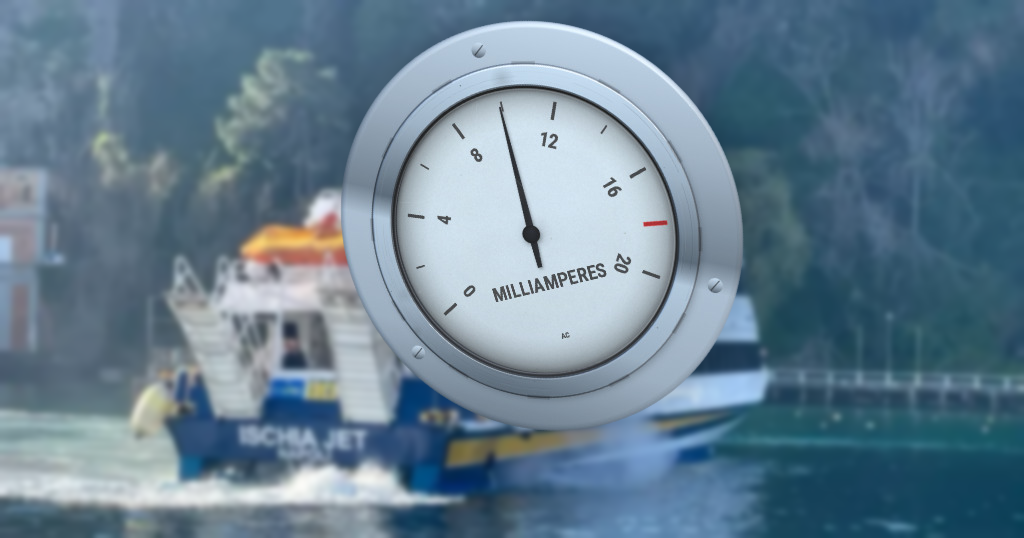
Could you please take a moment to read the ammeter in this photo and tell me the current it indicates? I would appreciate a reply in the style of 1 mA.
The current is 10 mA
